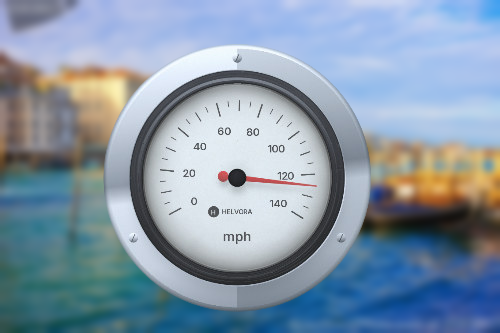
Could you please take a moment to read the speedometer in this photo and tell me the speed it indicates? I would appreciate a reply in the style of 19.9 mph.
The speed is 125 mph
